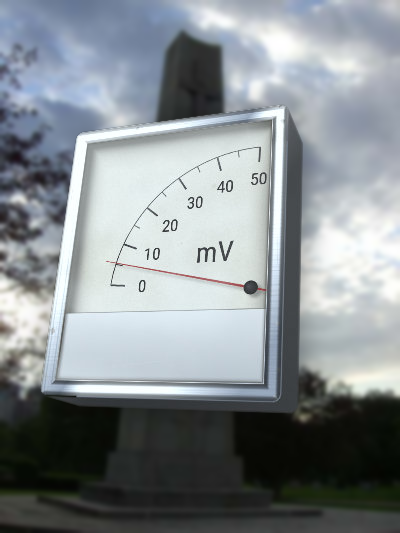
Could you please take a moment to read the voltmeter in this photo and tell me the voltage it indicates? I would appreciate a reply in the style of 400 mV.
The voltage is 5 mV
